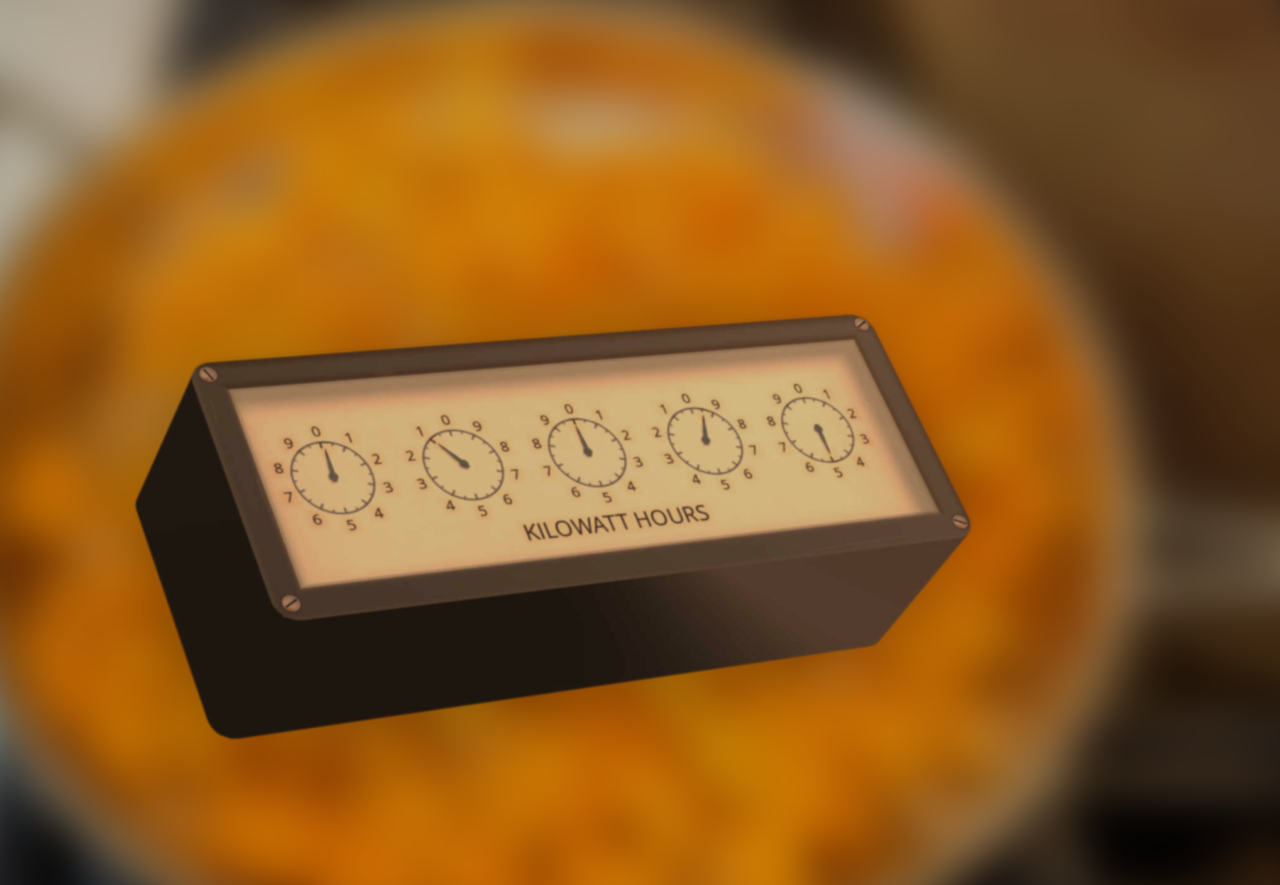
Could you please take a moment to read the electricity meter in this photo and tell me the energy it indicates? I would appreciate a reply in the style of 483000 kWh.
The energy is 995 kWh
